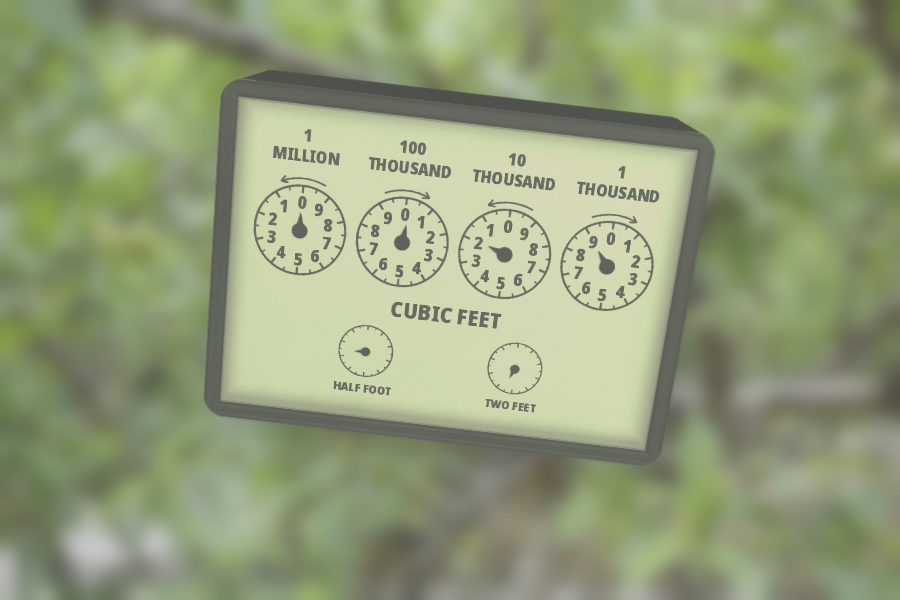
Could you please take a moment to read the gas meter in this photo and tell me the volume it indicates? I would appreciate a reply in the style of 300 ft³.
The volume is 1900 ft³
